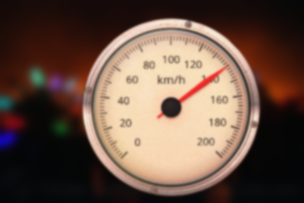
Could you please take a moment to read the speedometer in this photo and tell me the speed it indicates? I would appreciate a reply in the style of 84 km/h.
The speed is 140 km/h
